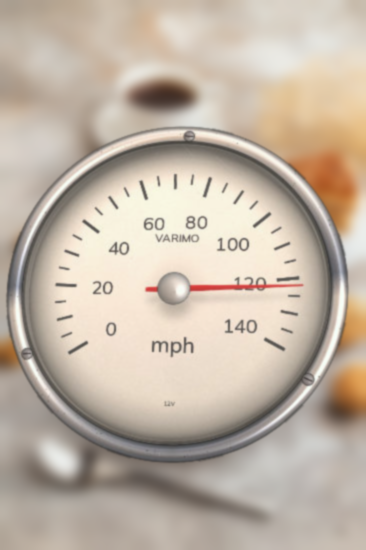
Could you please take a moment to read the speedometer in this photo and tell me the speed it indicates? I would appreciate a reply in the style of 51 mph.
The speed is 122.5 mph
